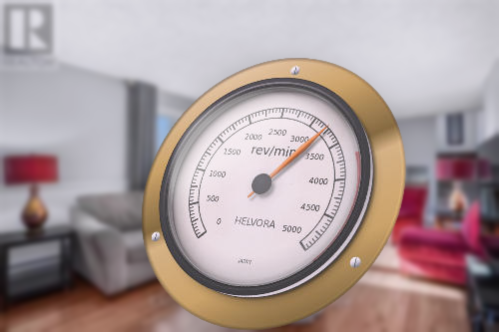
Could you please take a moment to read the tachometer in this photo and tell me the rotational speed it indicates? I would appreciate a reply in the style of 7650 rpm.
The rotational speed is 3250 rpm
